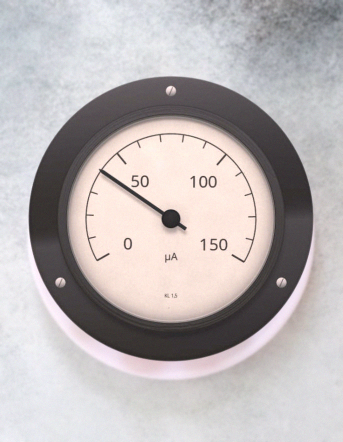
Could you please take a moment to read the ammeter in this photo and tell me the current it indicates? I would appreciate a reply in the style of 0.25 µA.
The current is 40 µA
